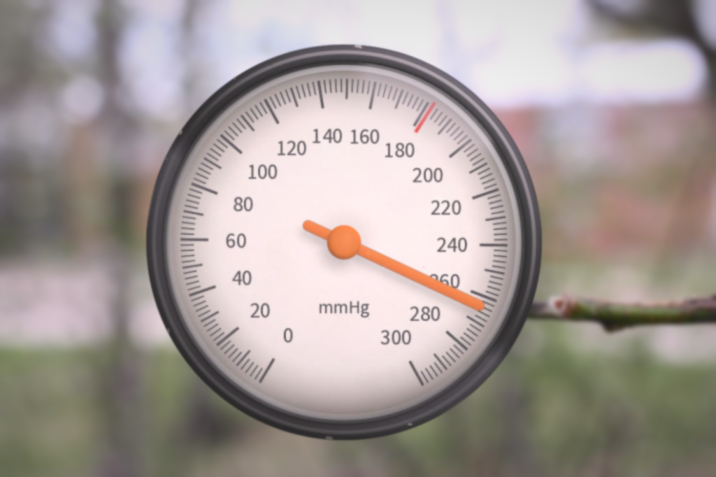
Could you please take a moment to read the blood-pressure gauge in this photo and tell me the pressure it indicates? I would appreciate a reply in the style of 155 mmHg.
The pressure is 264 mmHg
